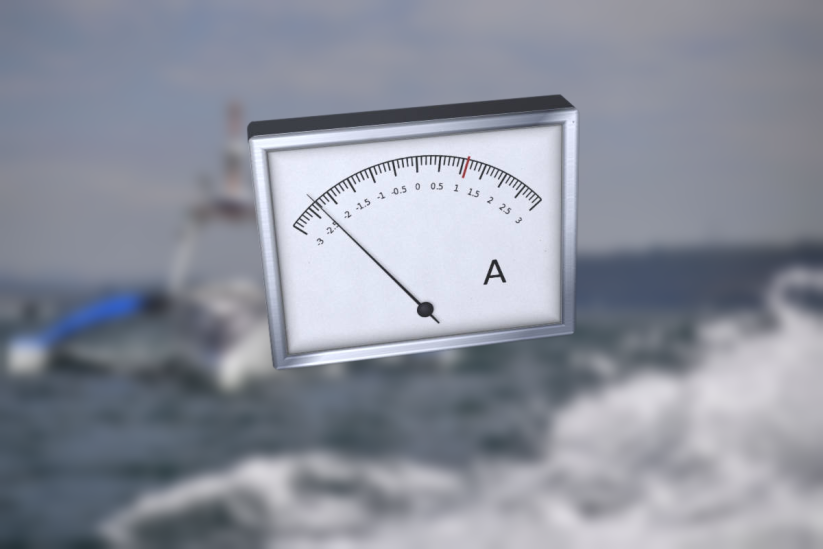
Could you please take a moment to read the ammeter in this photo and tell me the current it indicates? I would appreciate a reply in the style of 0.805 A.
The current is -2.3 A
